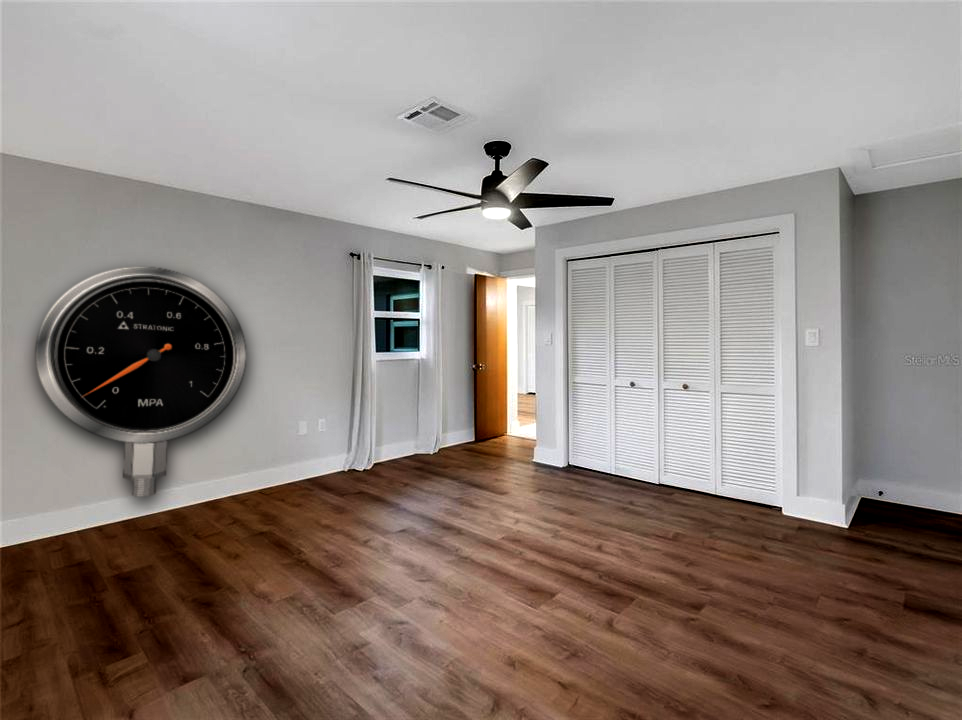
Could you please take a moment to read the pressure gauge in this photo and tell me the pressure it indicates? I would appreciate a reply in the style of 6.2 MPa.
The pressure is 0.05 MPa
